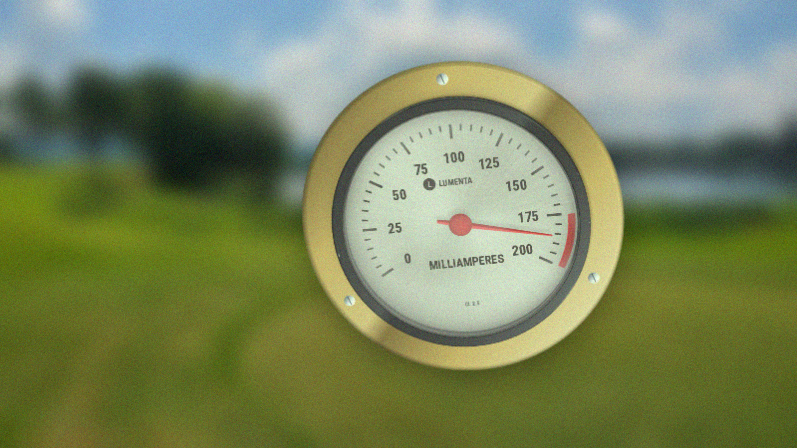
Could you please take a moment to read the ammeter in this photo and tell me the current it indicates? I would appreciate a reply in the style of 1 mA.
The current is 185 mA
